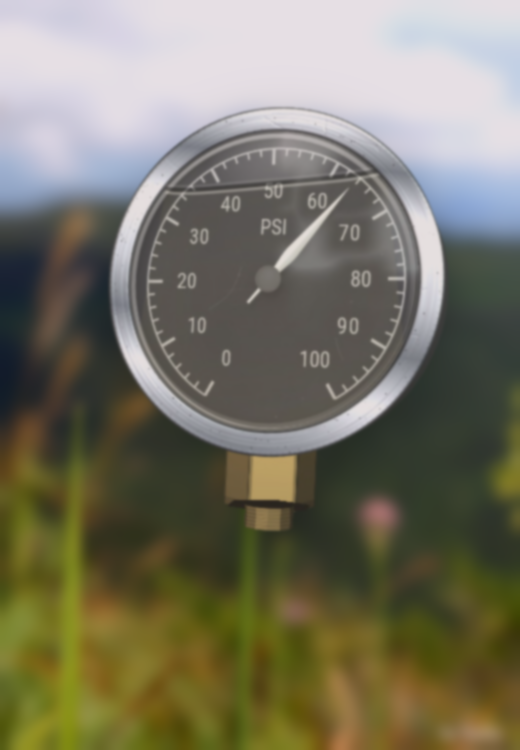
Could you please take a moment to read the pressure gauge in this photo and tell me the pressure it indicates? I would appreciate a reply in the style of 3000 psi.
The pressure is 64 psi
